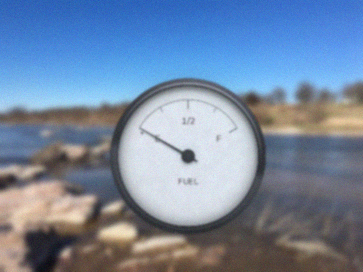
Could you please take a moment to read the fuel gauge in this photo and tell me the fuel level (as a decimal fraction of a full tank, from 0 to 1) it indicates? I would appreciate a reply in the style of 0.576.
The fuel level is 0
